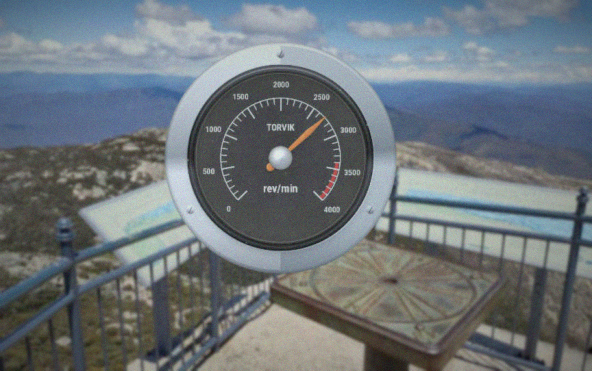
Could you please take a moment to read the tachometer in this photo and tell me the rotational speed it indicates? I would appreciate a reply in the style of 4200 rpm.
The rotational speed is 2700 rpm
